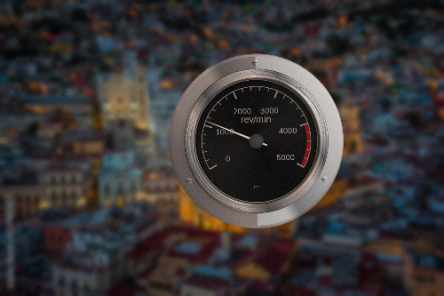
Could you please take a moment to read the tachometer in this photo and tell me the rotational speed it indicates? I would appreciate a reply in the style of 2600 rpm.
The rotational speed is 1100 rpm
